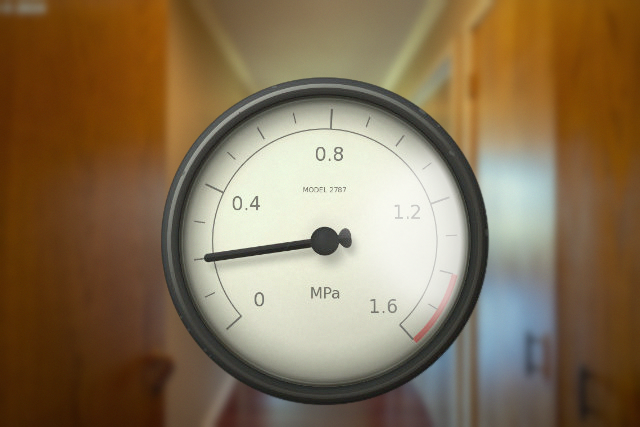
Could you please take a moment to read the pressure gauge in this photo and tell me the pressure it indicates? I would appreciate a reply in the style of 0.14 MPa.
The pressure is 0.2 MPa
